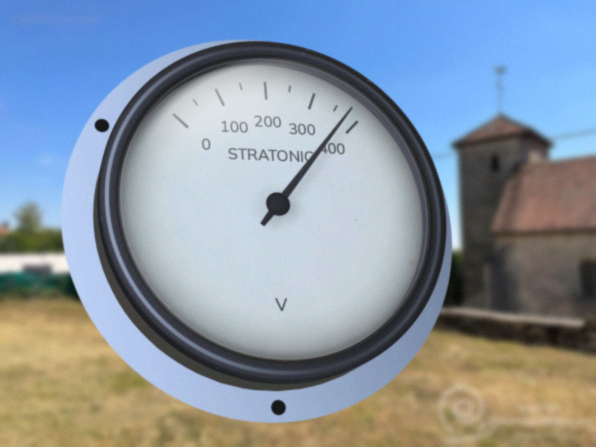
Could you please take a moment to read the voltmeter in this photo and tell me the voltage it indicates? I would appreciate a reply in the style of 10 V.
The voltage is 375 V
